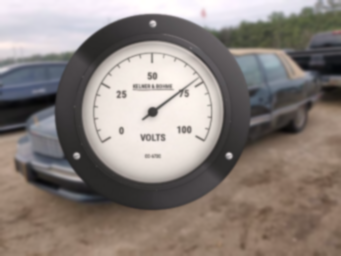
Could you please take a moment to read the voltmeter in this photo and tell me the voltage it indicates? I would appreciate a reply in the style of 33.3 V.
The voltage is 72.5 V
